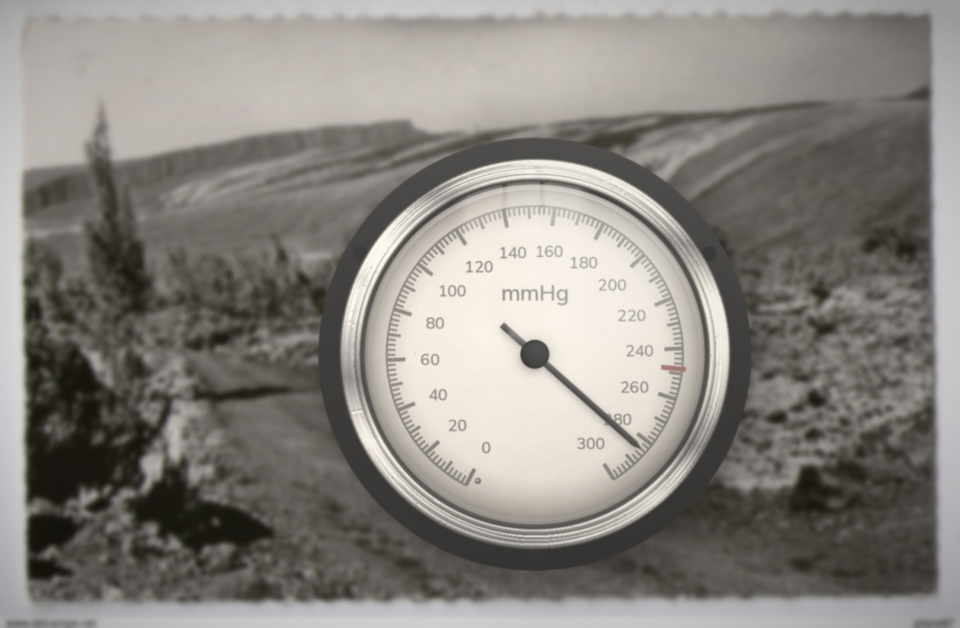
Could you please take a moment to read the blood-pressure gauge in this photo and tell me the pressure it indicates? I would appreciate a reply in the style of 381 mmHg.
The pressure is 284 mmHg
